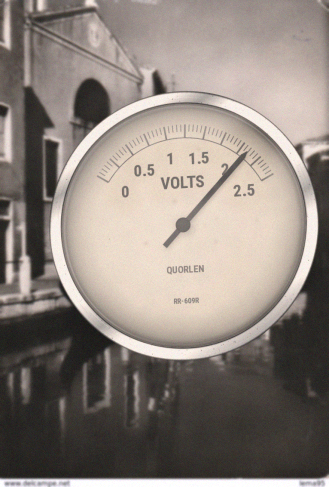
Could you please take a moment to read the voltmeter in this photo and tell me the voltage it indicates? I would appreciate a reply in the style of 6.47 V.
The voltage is 2.1 V
